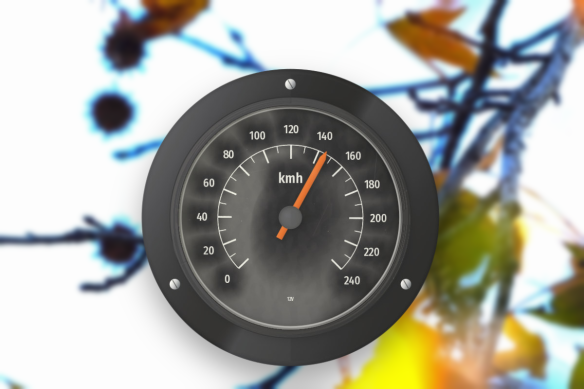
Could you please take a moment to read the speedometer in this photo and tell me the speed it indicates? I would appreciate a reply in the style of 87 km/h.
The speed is 145 km/h
